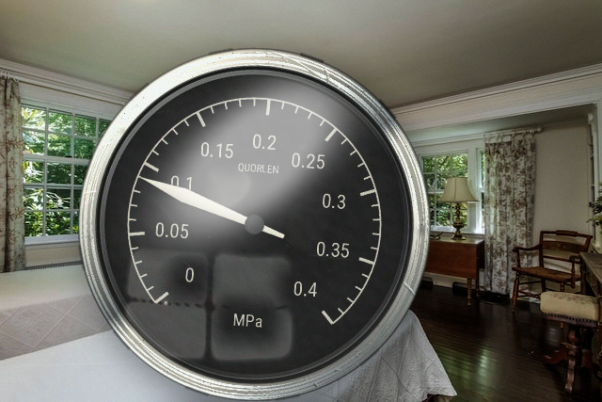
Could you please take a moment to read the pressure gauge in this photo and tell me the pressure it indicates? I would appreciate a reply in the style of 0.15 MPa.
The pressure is 0.09 MPa
